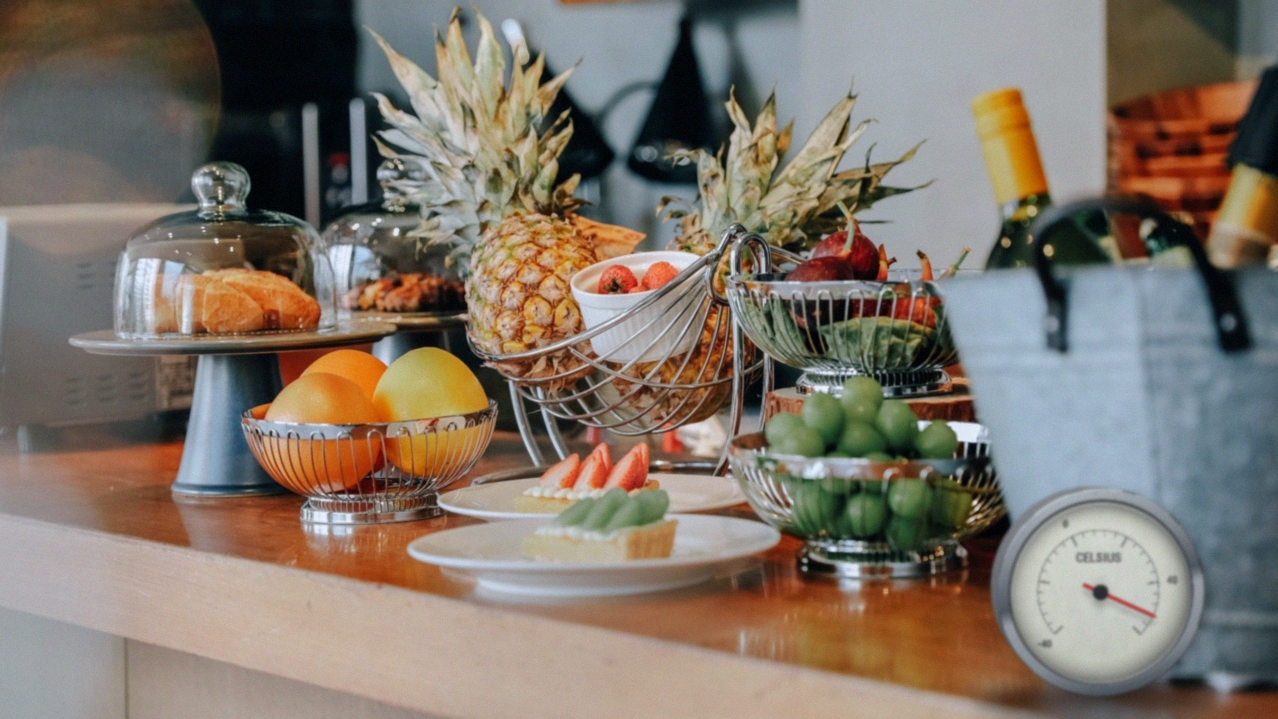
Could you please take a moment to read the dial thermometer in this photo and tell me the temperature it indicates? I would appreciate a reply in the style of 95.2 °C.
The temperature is 52 °C
